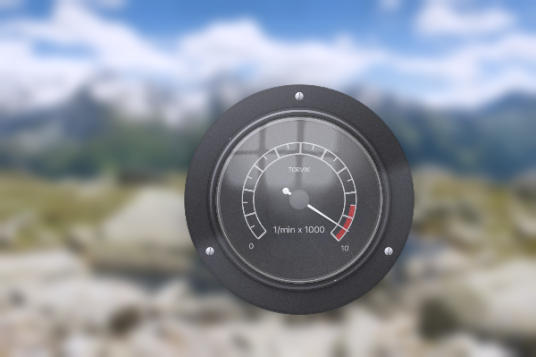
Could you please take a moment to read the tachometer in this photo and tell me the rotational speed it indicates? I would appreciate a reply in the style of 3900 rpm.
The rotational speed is 9500 rpm
